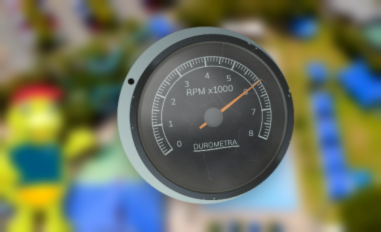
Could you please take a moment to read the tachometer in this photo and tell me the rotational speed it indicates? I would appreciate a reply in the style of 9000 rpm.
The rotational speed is 6000 rpm
